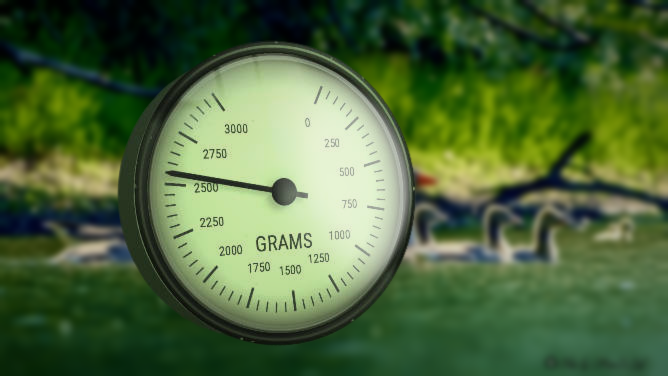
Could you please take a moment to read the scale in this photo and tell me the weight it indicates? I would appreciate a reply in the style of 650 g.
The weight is 2550 g
